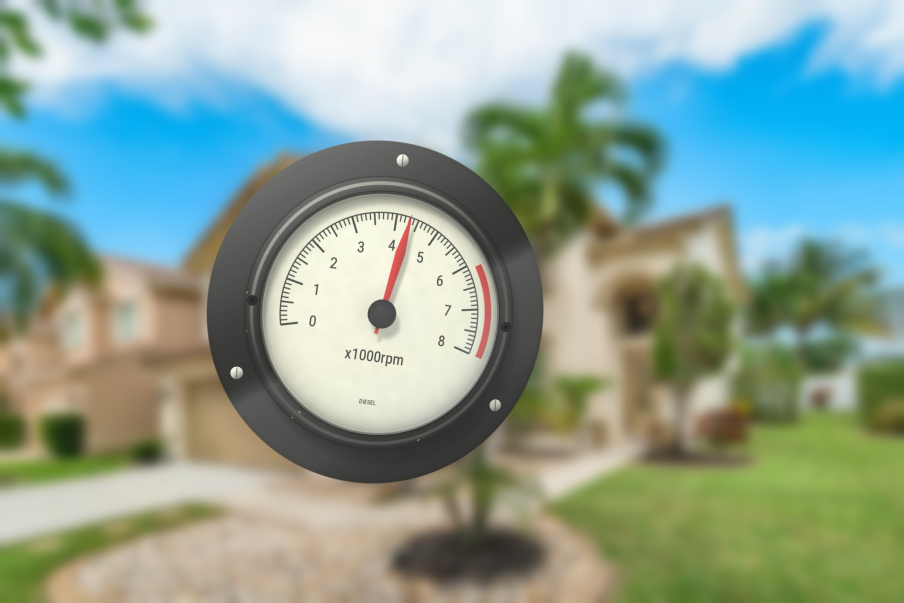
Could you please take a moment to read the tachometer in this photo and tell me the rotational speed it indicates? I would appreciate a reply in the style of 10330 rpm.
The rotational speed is 4300 rpm
